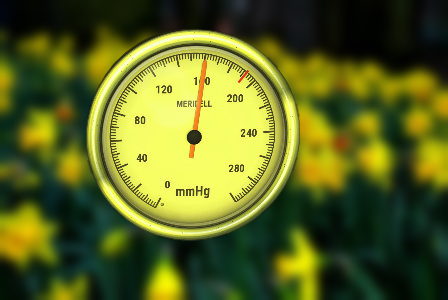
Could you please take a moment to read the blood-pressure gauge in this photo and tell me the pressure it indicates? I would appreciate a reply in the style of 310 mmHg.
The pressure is 160 mmHg
